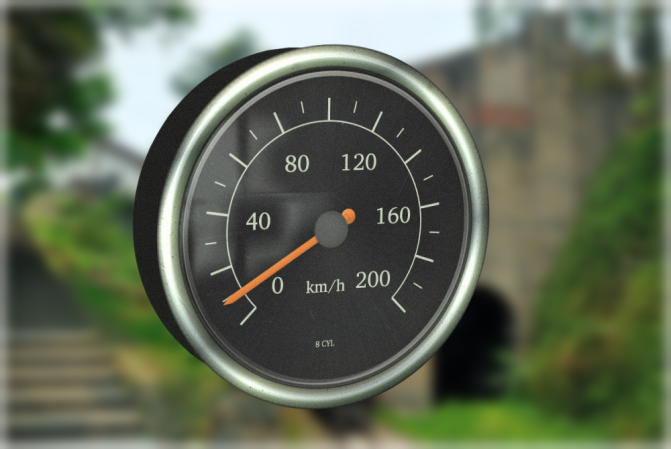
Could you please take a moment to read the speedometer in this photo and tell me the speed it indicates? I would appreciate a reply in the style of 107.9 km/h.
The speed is 10 km/h
